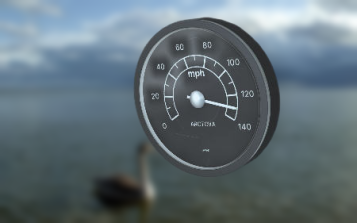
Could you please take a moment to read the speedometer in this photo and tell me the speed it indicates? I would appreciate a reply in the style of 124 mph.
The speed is 130 mph
